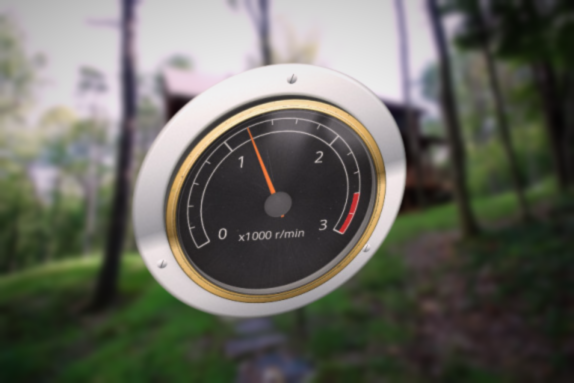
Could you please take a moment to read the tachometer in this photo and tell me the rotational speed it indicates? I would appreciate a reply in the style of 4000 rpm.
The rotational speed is 1200 rpm
